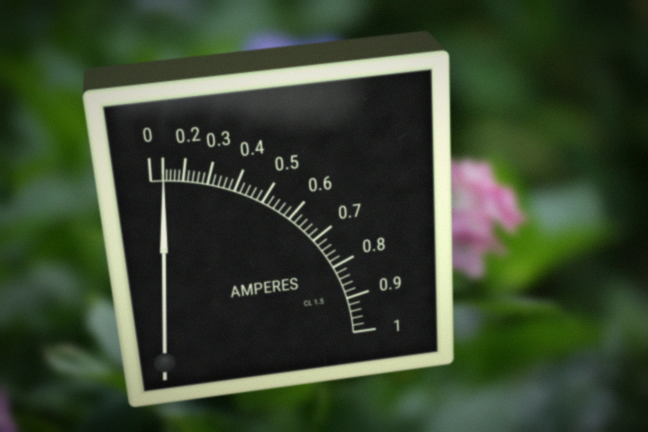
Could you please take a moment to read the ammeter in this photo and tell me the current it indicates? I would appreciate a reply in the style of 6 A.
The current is 0.1 A
